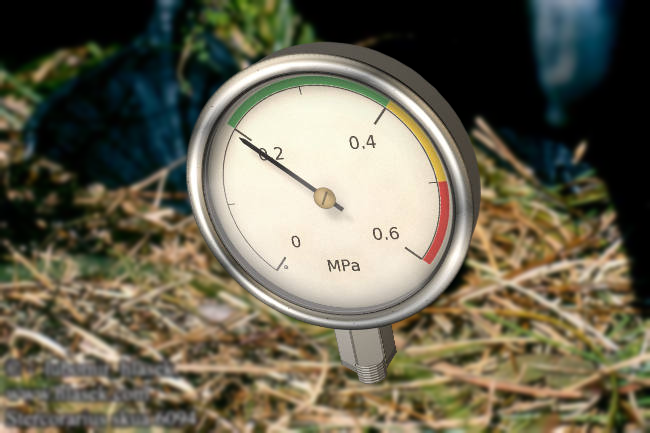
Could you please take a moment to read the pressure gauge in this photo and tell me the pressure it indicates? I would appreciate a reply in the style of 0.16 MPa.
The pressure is 0.2 MPa
